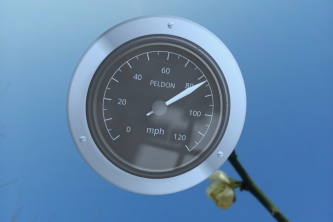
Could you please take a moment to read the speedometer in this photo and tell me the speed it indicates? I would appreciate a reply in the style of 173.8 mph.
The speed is 82.5 mph
